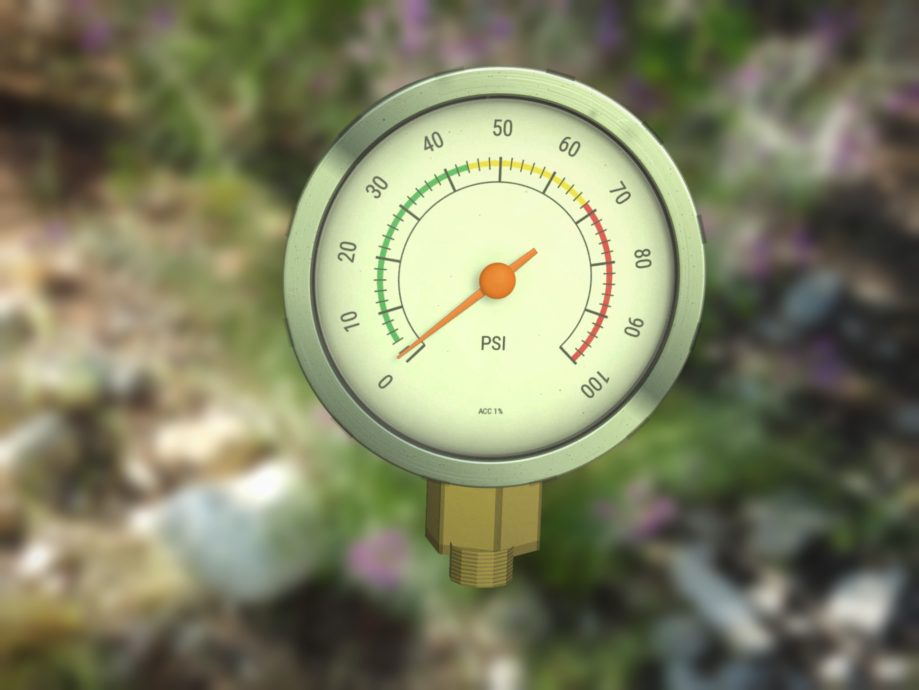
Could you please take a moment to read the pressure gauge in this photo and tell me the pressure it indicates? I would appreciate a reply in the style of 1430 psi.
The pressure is 2 psi
